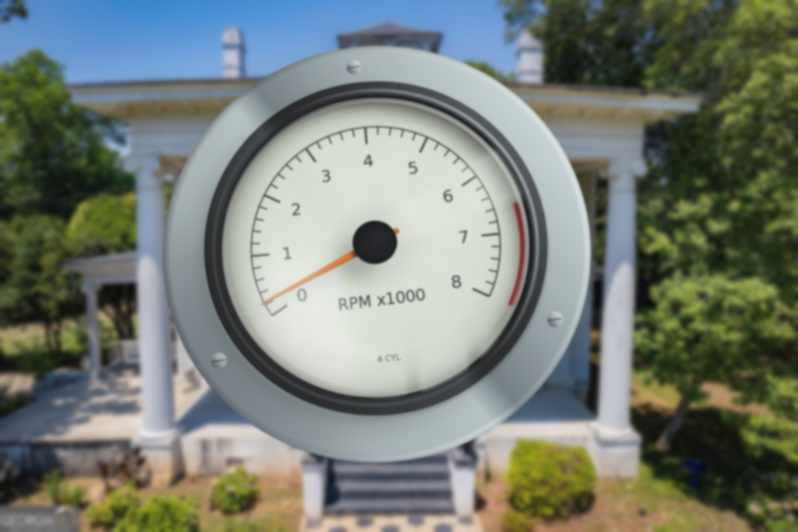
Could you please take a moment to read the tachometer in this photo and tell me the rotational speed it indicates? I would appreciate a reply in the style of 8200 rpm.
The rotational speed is 200 rpm
